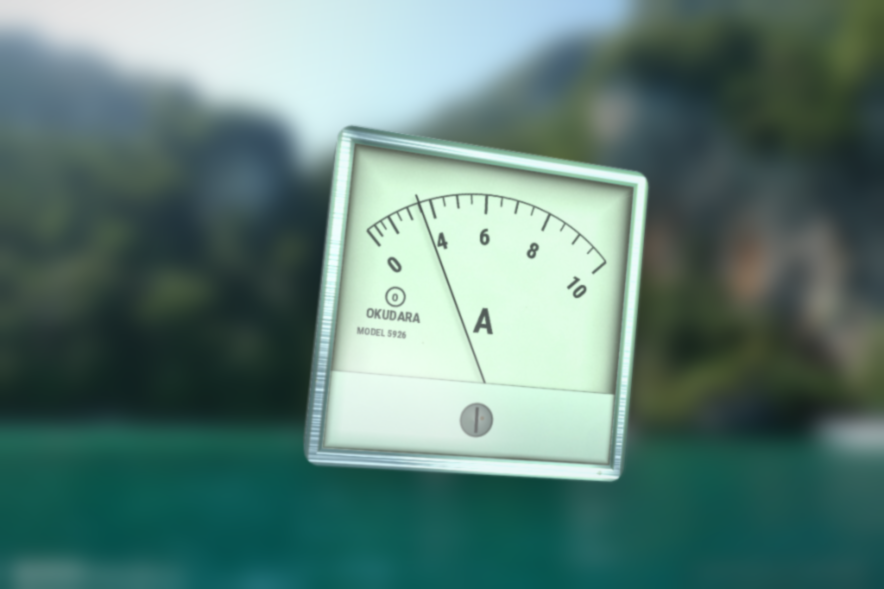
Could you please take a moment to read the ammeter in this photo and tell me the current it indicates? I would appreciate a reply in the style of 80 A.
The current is 3.5 A
